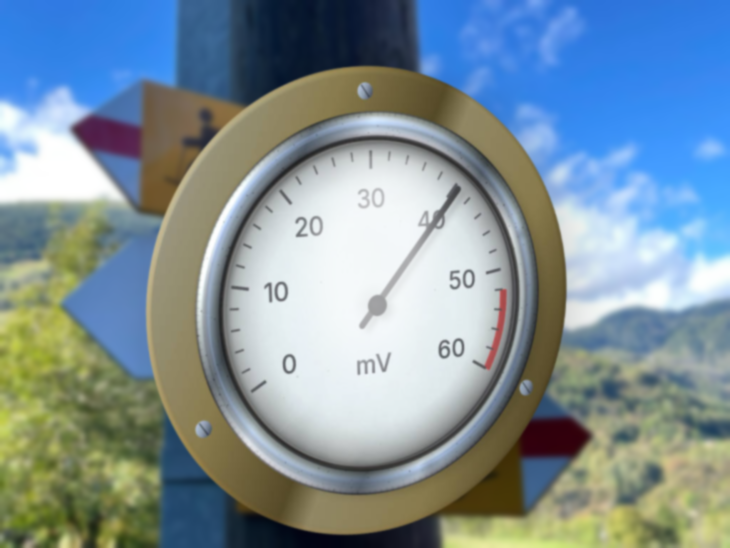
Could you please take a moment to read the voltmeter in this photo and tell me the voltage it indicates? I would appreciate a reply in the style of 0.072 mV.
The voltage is 40 mV
